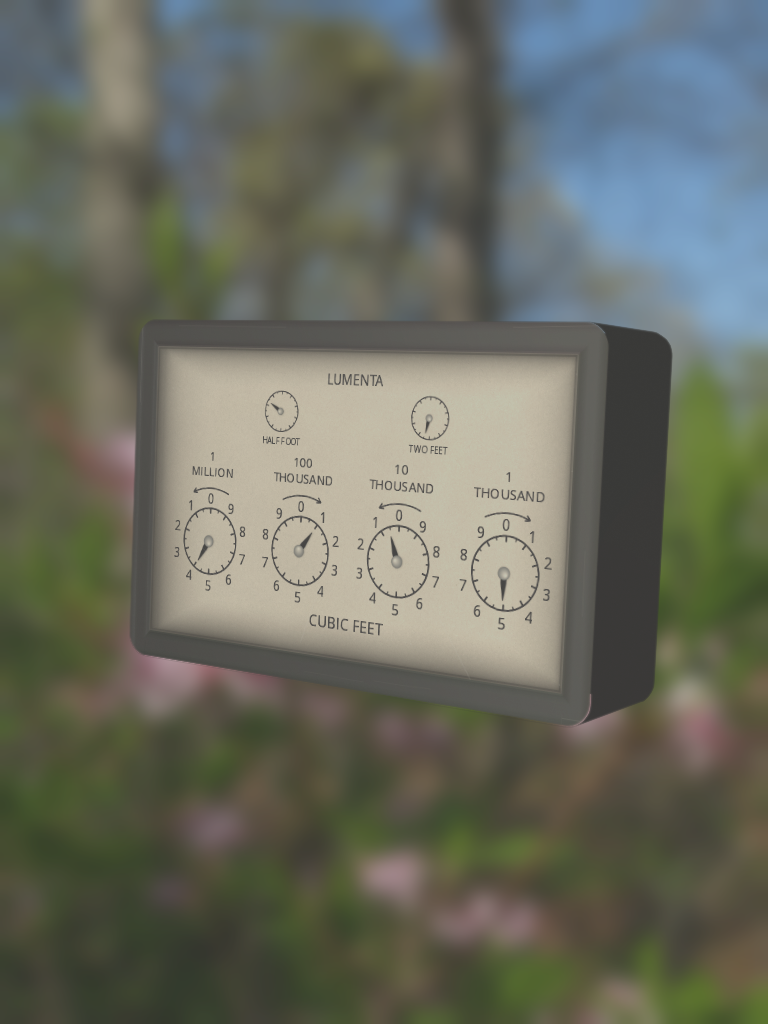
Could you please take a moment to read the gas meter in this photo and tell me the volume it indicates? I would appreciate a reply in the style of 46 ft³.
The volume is 410500 ft³
